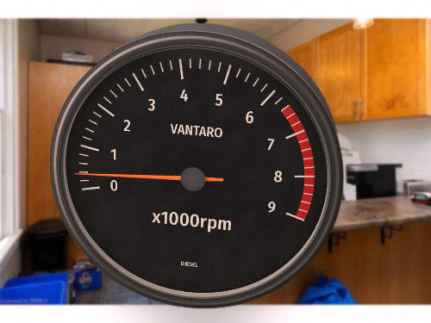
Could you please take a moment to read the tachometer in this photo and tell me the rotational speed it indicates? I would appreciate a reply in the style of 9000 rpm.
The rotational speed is 400 rpm
